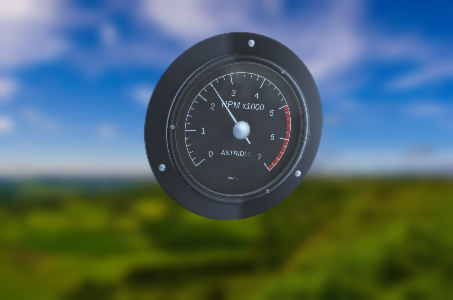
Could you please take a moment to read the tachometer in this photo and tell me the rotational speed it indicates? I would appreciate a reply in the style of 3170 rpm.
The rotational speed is 2400 rpm
